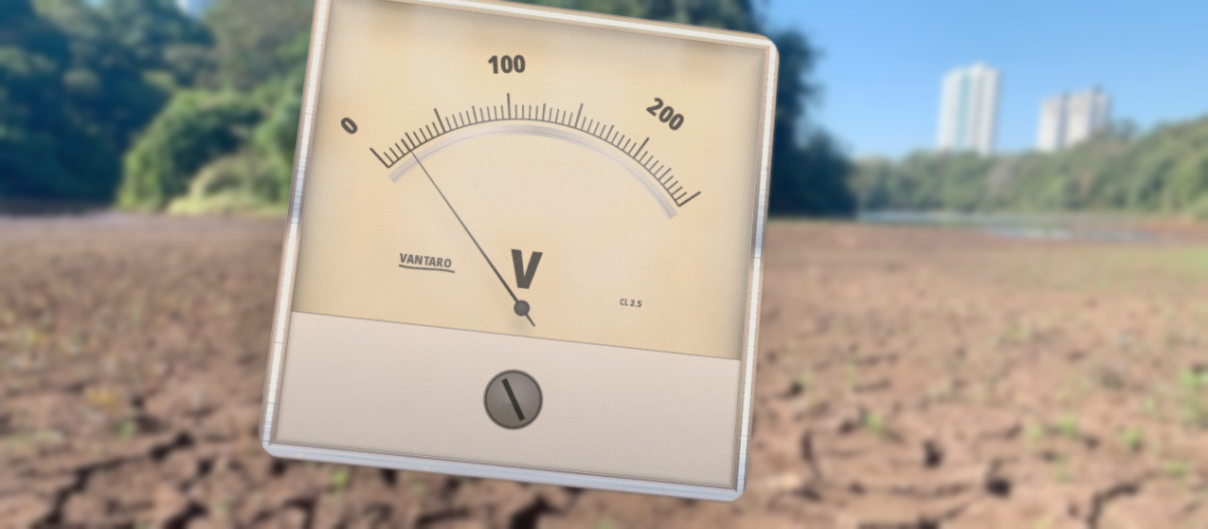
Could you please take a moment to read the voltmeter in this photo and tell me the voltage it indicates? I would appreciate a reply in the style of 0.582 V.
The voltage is 20 V
